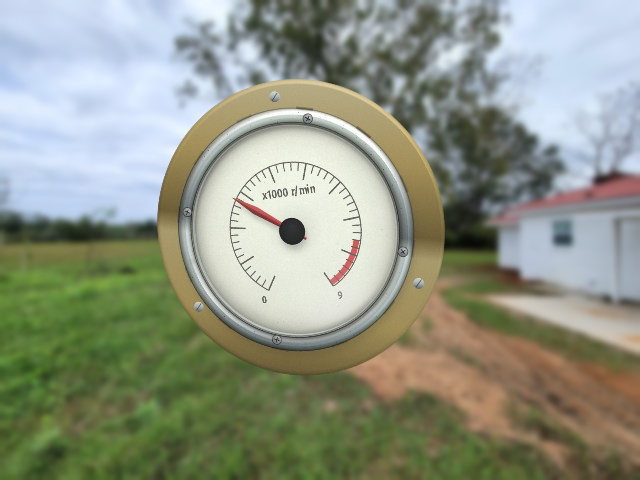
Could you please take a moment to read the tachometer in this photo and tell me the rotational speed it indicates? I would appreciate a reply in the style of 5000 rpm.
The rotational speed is 2800 rpm
